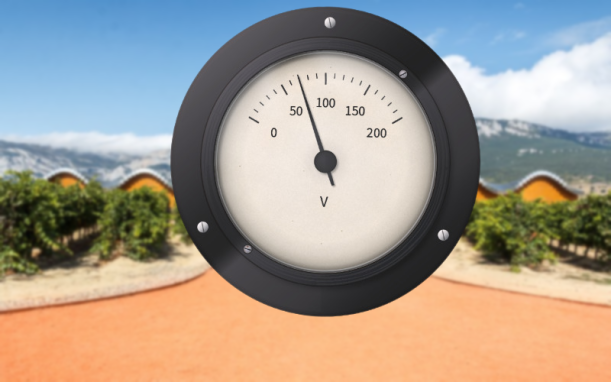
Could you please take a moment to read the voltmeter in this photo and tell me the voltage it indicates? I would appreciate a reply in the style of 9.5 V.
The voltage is 70 V
